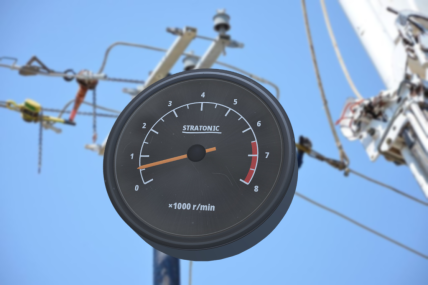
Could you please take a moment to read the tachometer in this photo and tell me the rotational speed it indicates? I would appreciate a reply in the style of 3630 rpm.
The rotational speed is 500 rpm
